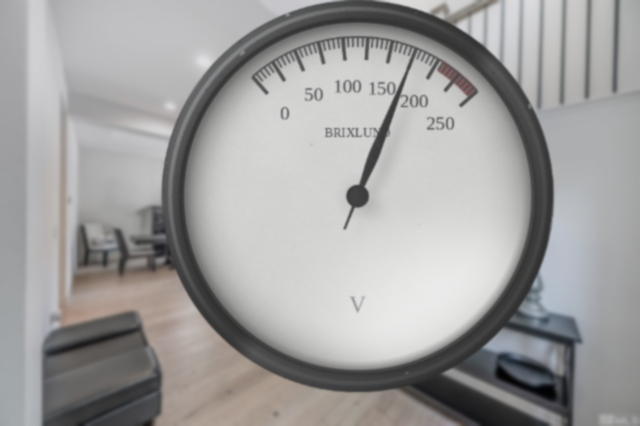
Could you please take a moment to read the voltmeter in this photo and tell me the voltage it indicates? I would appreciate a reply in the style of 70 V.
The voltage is 175 V
